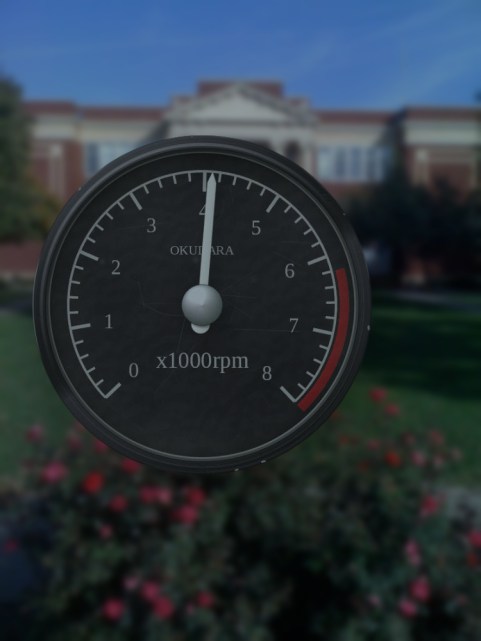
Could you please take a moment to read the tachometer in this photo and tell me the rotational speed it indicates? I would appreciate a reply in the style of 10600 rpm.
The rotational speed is 4100 rpm
